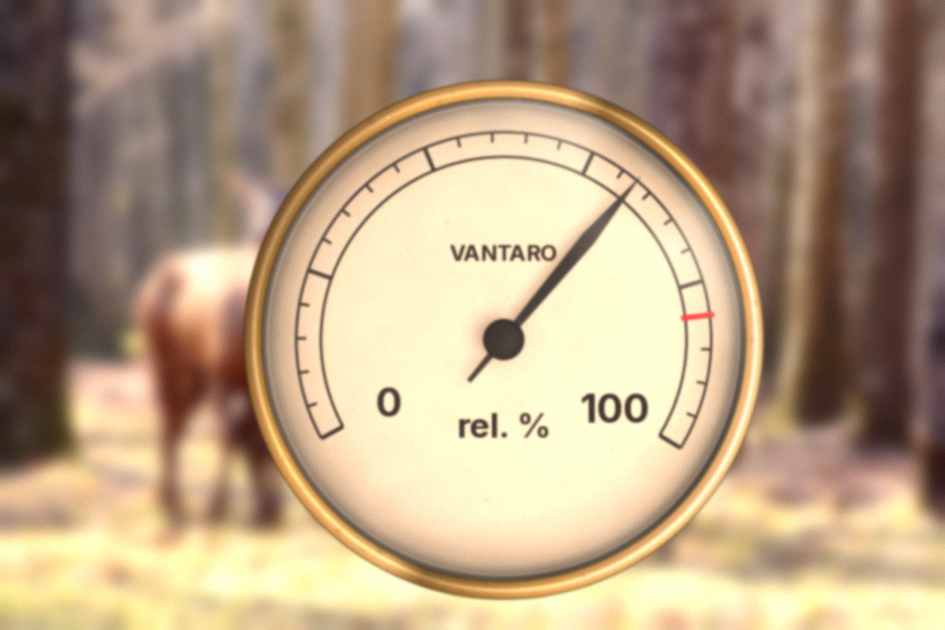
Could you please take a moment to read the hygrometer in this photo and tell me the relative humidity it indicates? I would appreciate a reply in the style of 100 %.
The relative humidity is 66 %
